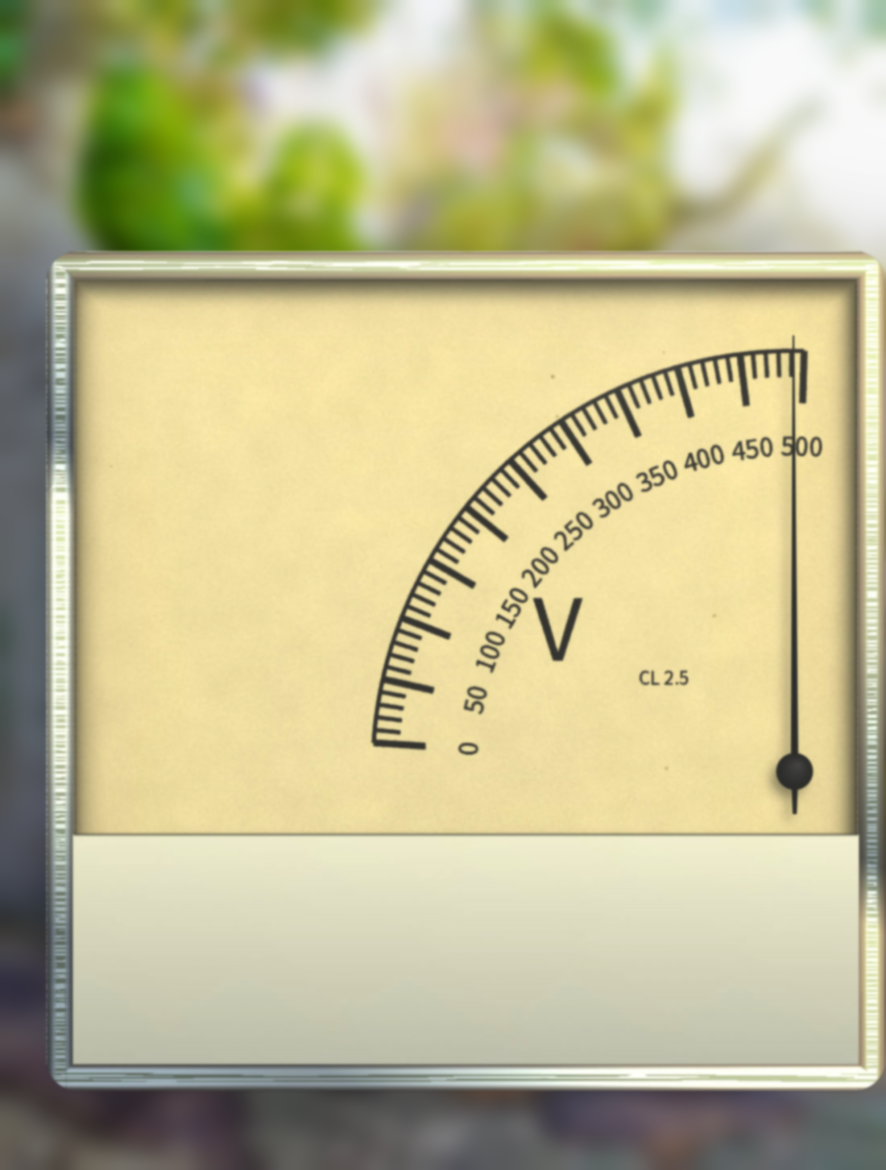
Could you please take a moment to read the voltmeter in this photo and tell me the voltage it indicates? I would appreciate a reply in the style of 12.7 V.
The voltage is 490 V
